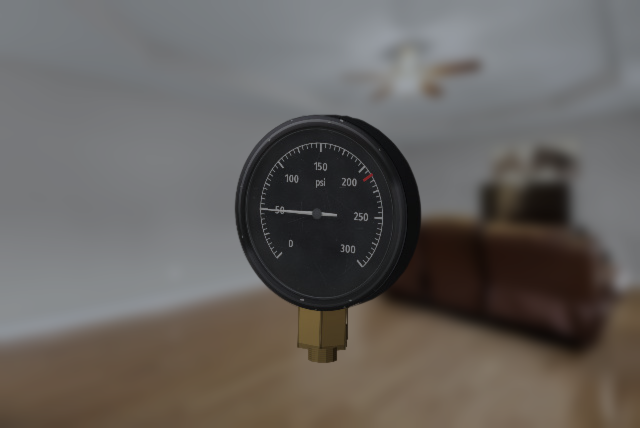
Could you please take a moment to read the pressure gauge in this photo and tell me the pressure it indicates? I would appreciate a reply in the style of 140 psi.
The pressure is 50 psi
